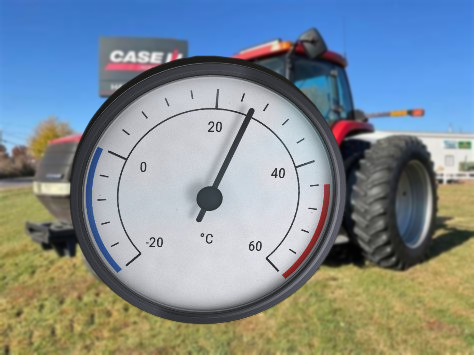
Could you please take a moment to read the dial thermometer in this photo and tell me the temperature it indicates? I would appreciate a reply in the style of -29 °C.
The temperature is 26 °C
